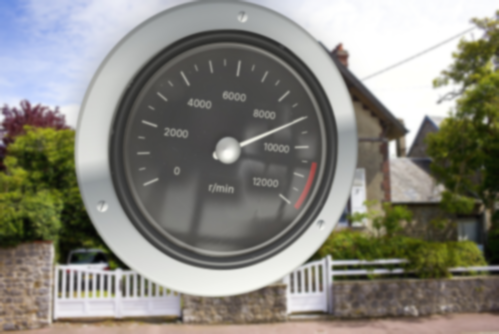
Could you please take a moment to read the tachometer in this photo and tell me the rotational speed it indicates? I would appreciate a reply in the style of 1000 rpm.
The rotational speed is 9000 rpm
